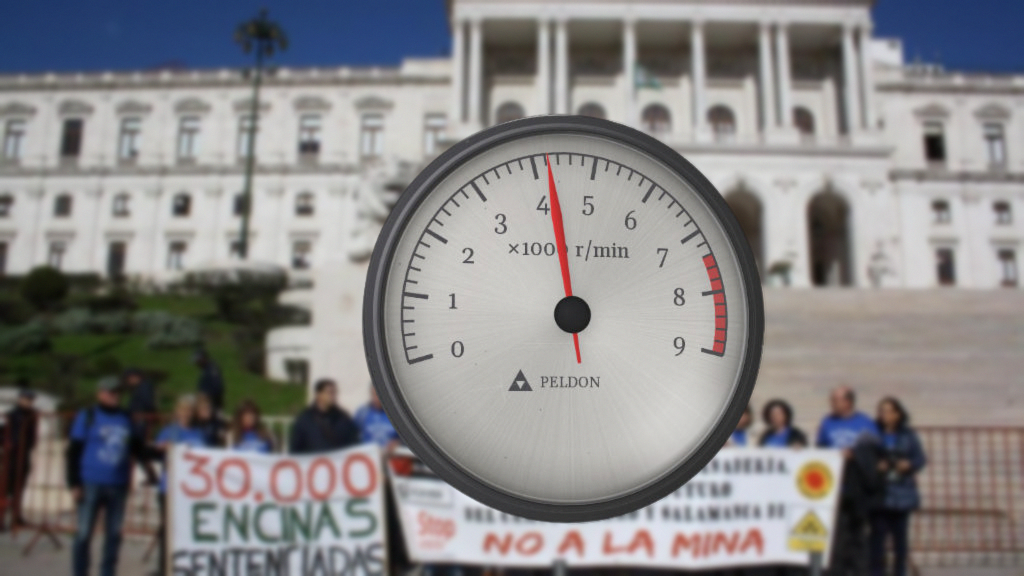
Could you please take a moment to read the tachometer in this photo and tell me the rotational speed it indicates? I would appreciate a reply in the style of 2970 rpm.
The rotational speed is 4200 rpm
